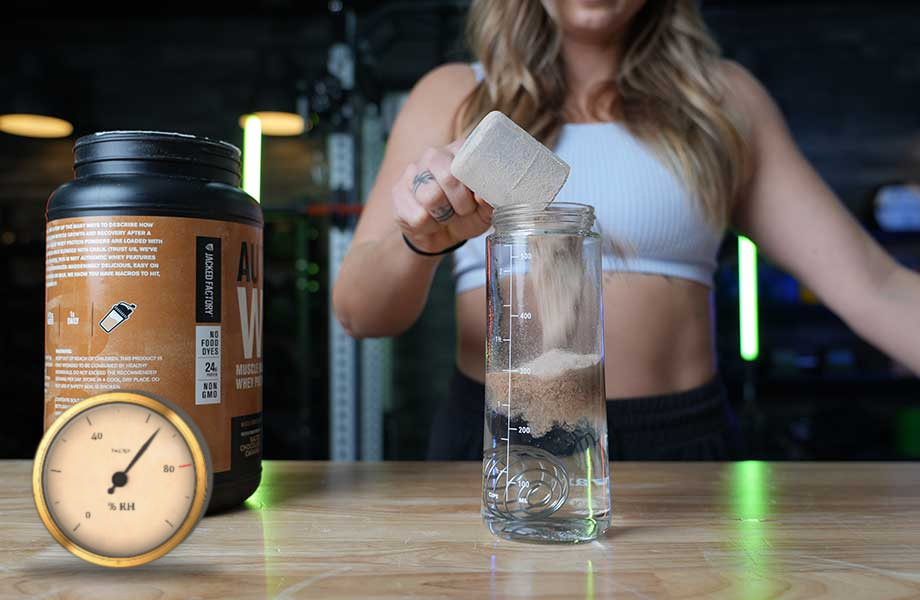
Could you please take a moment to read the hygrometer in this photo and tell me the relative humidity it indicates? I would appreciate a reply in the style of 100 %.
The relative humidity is 65 %
